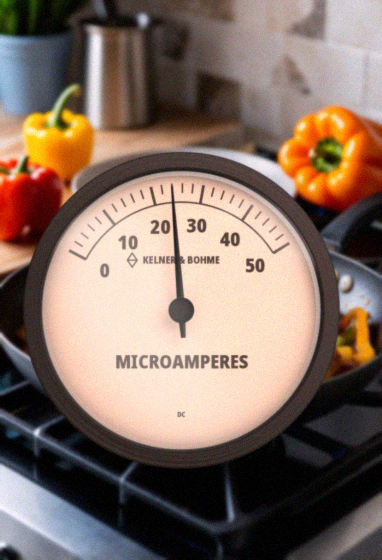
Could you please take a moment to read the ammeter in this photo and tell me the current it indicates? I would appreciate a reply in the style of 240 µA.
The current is 24 µA
